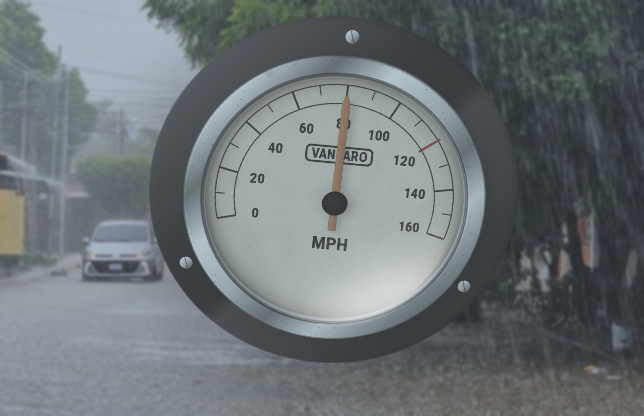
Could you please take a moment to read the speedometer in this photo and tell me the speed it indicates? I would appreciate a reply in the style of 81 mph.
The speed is 80 mph
